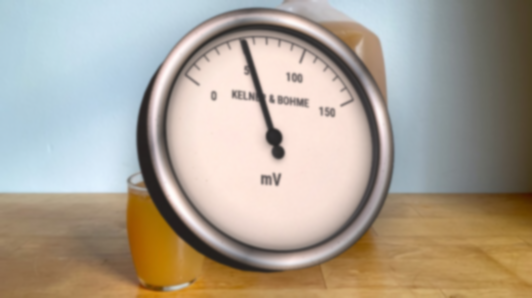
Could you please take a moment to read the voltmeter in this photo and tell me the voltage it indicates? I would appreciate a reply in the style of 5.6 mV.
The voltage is 50 mV
